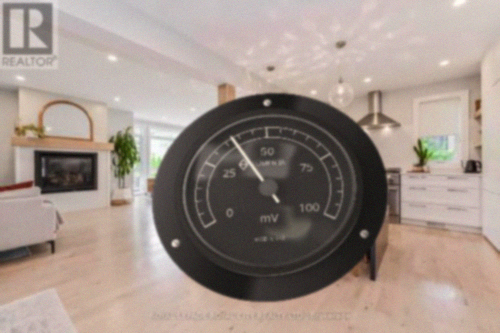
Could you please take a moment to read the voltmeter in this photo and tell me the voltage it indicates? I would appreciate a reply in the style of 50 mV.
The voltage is 37.5 mV
